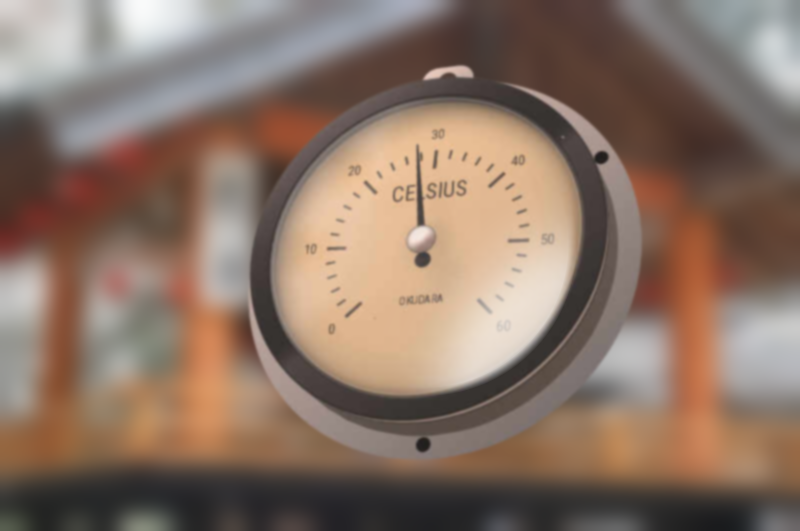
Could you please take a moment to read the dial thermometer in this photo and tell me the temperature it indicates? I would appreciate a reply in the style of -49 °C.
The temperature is 28 °C
